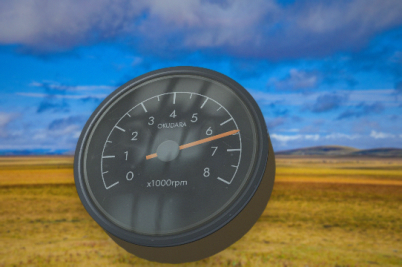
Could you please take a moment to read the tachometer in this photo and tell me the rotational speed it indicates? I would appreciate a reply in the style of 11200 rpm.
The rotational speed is 6500 rpm
